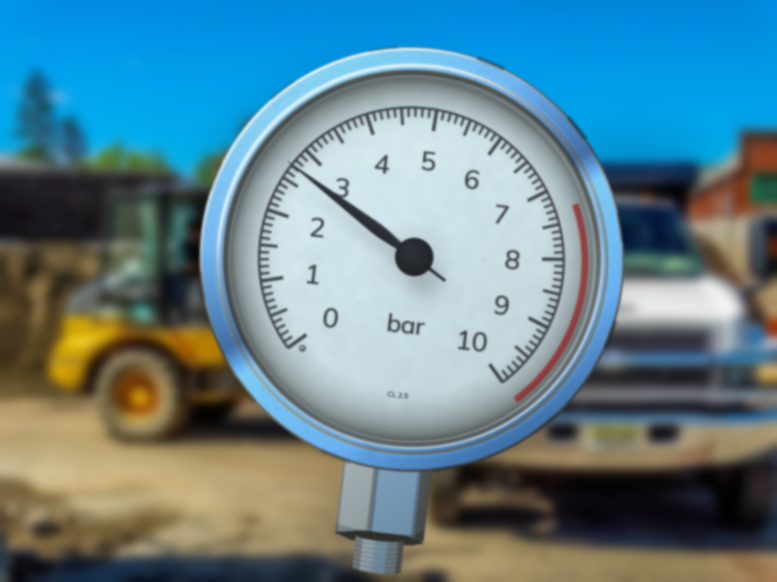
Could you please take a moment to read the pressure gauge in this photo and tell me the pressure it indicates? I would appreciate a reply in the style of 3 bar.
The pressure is 2.7 bar
